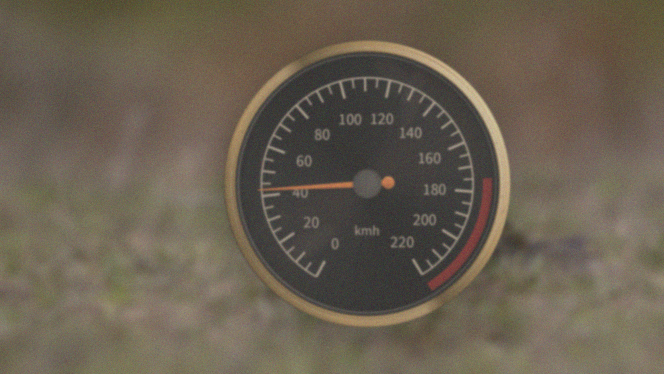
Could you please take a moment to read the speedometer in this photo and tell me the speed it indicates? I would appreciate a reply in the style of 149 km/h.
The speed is 42.5 km/h
